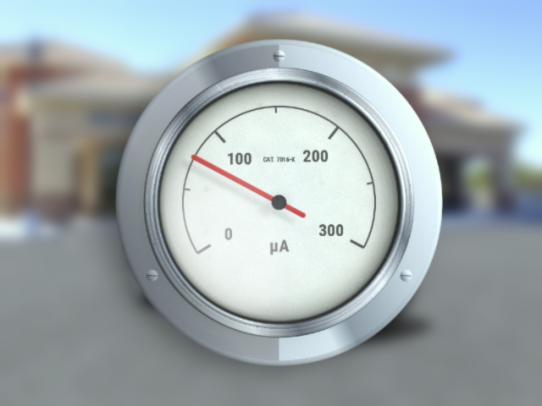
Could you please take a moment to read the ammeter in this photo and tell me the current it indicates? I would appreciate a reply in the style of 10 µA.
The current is 75 µA
